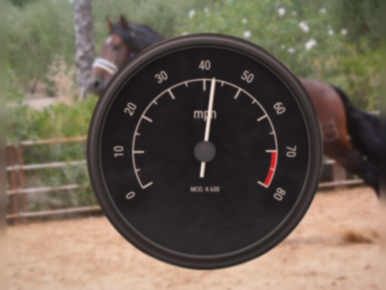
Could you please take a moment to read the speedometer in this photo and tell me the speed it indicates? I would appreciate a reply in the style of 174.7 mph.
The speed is 42.5 mph
